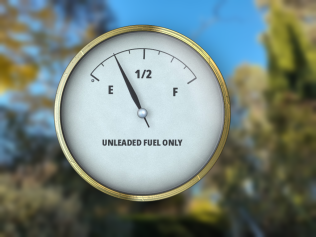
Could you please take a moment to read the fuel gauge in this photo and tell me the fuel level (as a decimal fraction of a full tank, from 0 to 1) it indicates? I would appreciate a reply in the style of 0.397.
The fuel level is 0.25
